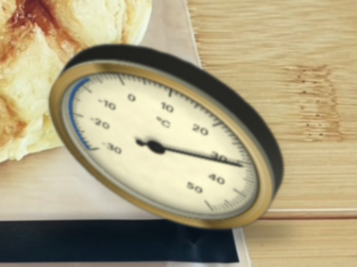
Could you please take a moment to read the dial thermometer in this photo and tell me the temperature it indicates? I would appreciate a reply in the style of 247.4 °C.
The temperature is 30 °C
